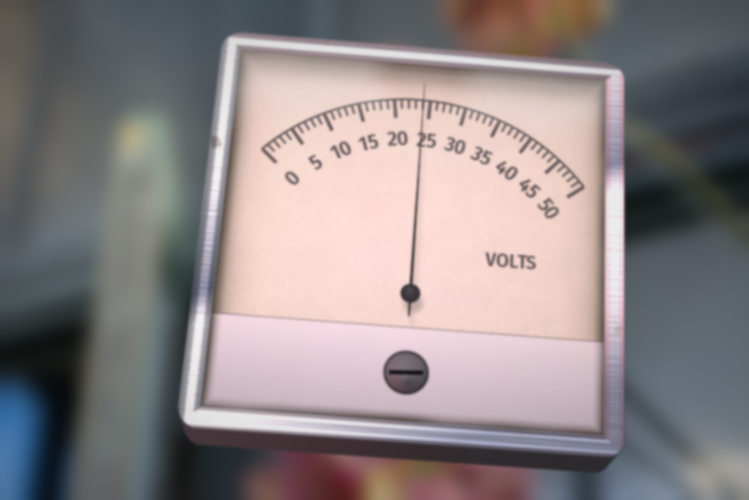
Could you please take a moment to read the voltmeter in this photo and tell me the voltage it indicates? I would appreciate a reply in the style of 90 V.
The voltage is 24 V
